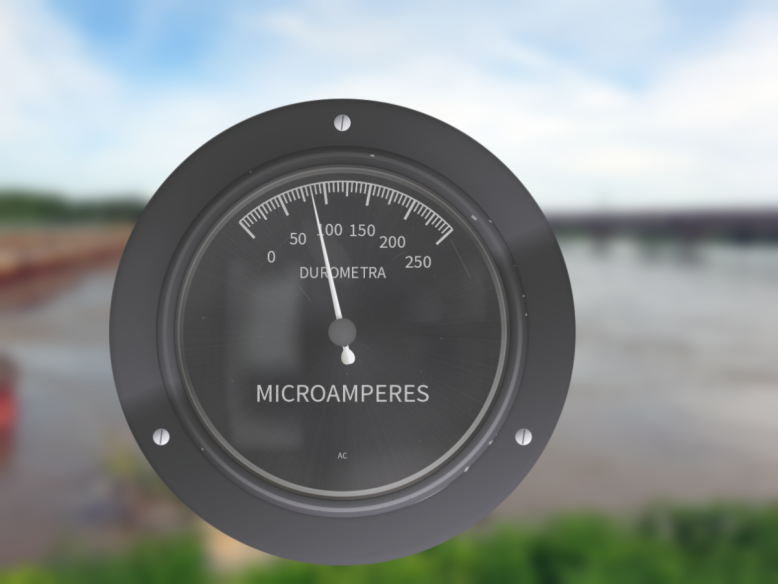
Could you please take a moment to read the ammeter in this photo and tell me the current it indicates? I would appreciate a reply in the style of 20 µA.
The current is 85 µA
